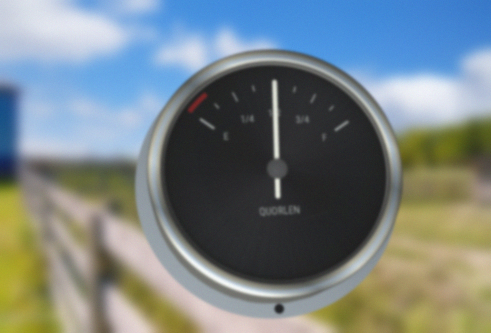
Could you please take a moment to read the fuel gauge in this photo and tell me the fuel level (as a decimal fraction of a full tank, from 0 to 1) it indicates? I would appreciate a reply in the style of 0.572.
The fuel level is 0.5
